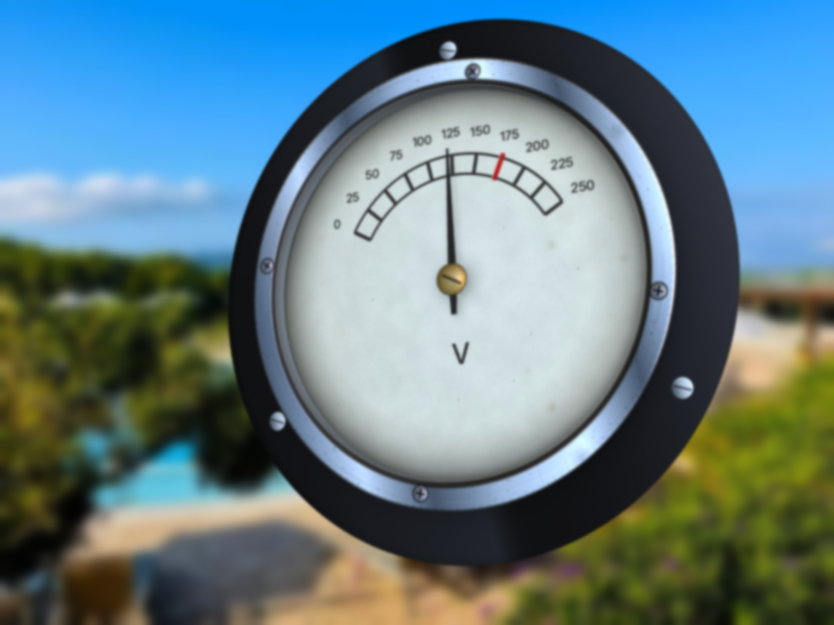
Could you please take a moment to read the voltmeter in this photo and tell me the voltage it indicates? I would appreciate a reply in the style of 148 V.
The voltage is 125 V
